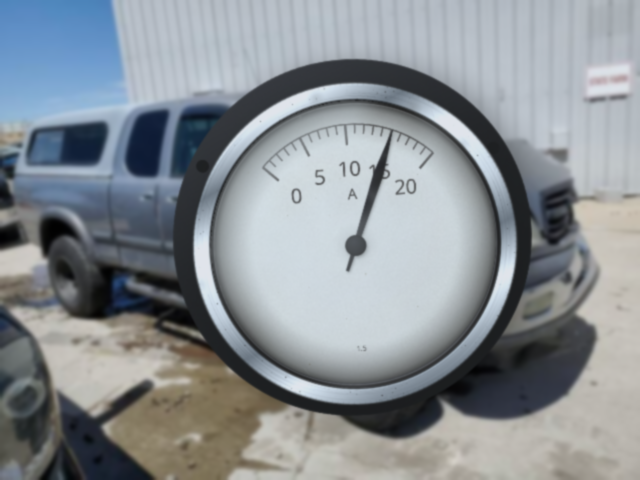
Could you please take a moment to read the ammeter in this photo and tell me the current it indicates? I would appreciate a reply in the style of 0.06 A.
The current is 15 A
